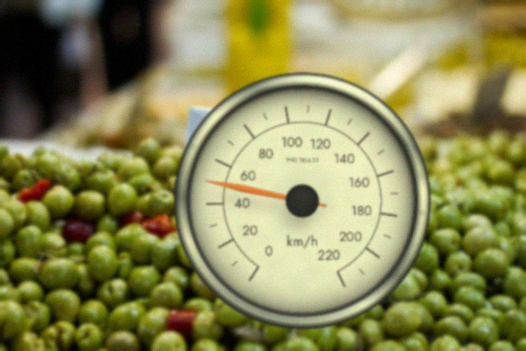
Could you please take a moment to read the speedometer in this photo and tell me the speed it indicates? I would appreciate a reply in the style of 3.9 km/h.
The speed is 50 km/h
